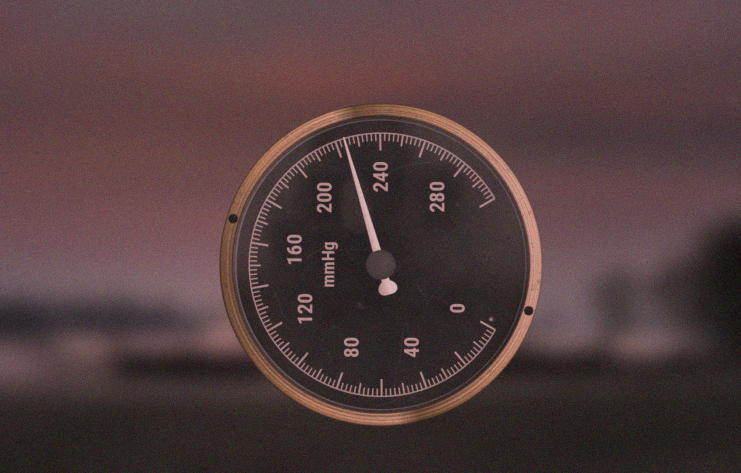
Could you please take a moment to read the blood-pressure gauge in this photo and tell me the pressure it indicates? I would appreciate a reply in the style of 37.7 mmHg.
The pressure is 224 mmHg
